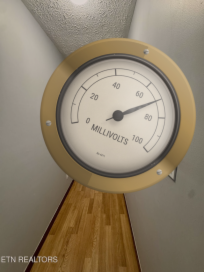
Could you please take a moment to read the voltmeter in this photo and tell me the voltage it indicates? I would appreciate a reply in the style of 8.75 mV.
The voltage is 70 mV
